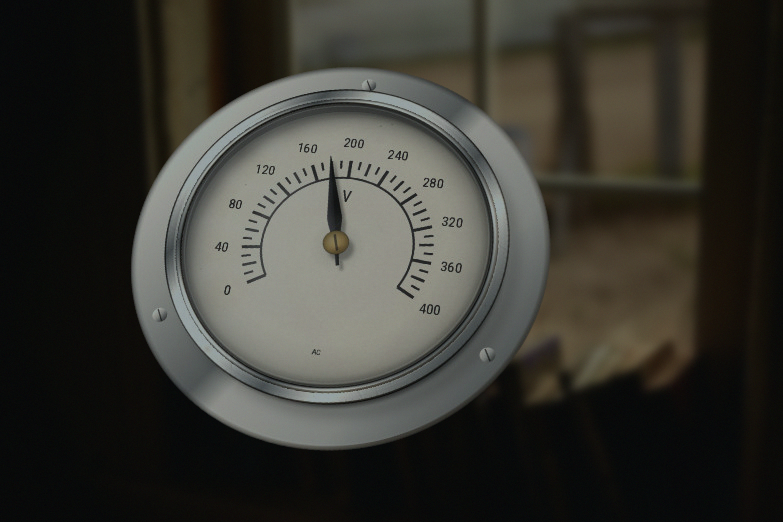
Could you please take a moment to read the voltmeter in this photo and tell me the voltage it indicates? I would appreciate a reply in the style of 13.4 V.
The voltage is 180 V
